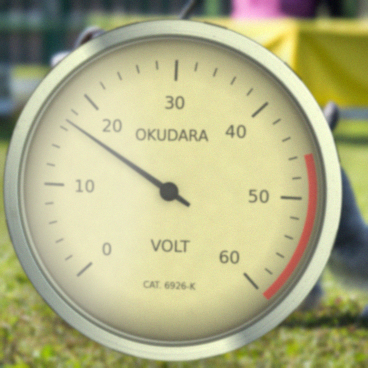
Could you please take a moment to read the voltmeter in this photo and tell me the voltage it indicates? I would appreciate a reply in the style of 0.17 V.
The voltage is 17 V
